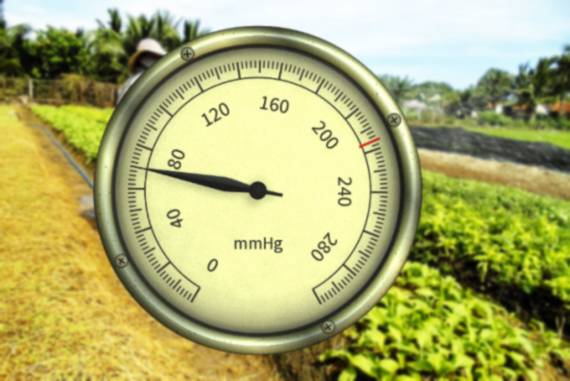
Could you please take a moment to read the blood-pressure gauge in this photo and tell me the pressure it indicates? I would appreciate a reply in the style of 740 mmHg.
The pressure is 70 mmHg
